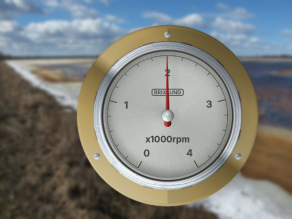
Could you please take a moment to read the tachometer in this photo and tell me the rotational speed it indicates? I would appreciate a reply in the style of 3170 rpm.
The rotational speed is 2000 rpm
